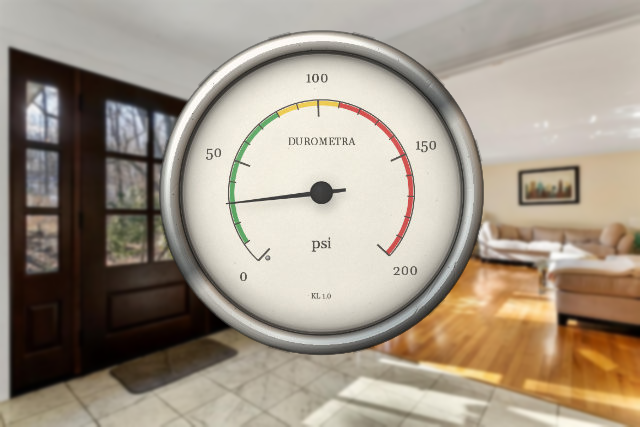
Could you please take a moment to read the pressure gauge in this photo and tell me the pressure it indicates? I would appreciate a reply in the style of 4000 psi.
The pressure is 30 psi
